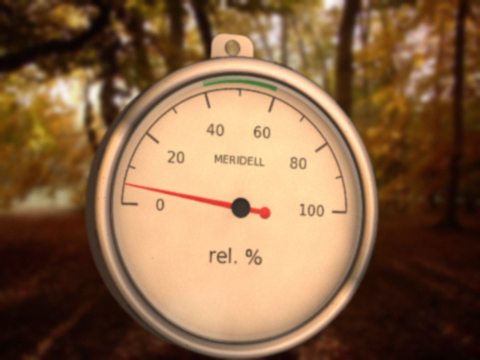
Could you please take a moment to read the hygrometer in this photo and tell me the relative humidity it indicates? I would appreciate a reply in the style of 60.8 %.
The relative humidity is 5 %
